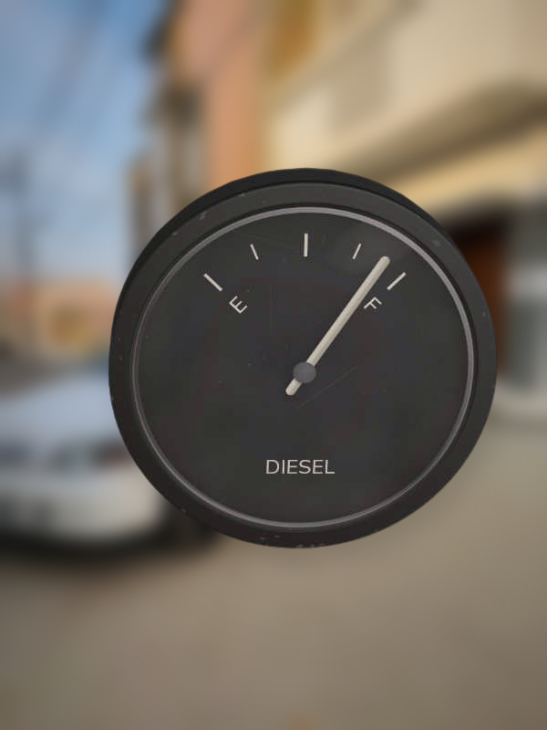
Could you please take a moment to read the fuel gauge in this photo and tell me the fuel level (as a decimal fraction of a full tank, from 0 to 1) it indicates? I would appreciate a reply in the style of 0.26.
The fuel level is 0.875
